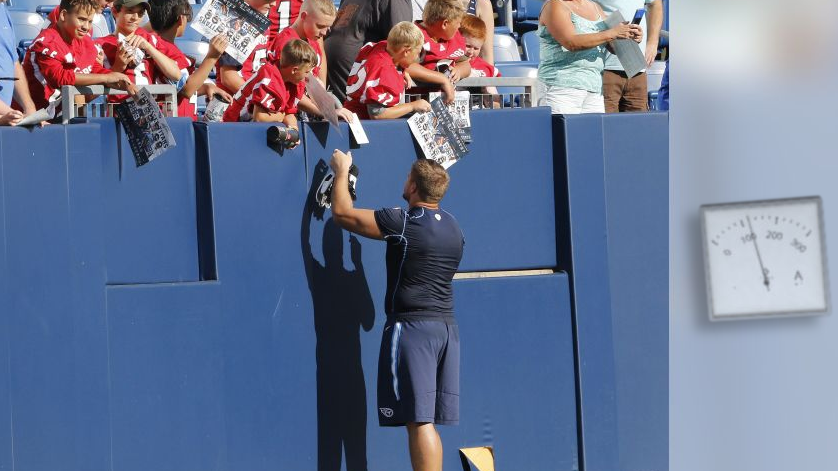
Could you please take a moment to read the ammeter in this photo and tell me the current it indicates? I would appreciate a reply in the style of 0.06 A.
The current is 120 A
